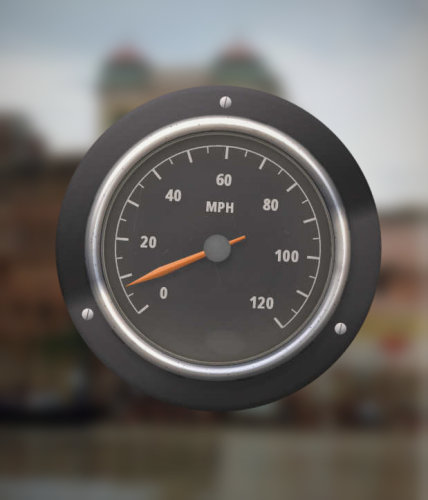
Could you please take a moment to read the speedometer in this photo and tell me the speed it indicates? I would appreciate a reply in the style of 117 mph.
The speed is 7.5 mph
